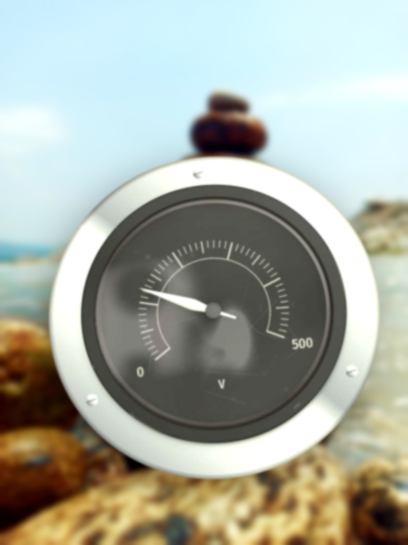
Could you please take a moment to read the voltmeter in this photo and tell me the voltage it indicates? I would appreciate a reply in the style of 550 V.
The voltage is 120 V
